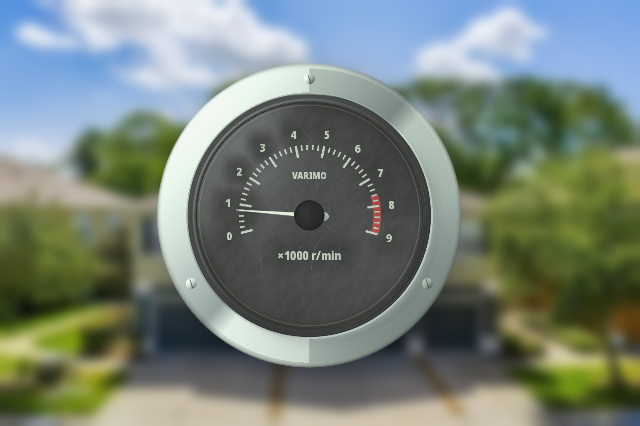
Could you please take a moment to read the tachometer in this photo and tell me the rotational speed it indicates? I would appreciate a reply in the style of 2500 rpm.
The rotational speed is 800 rpm
